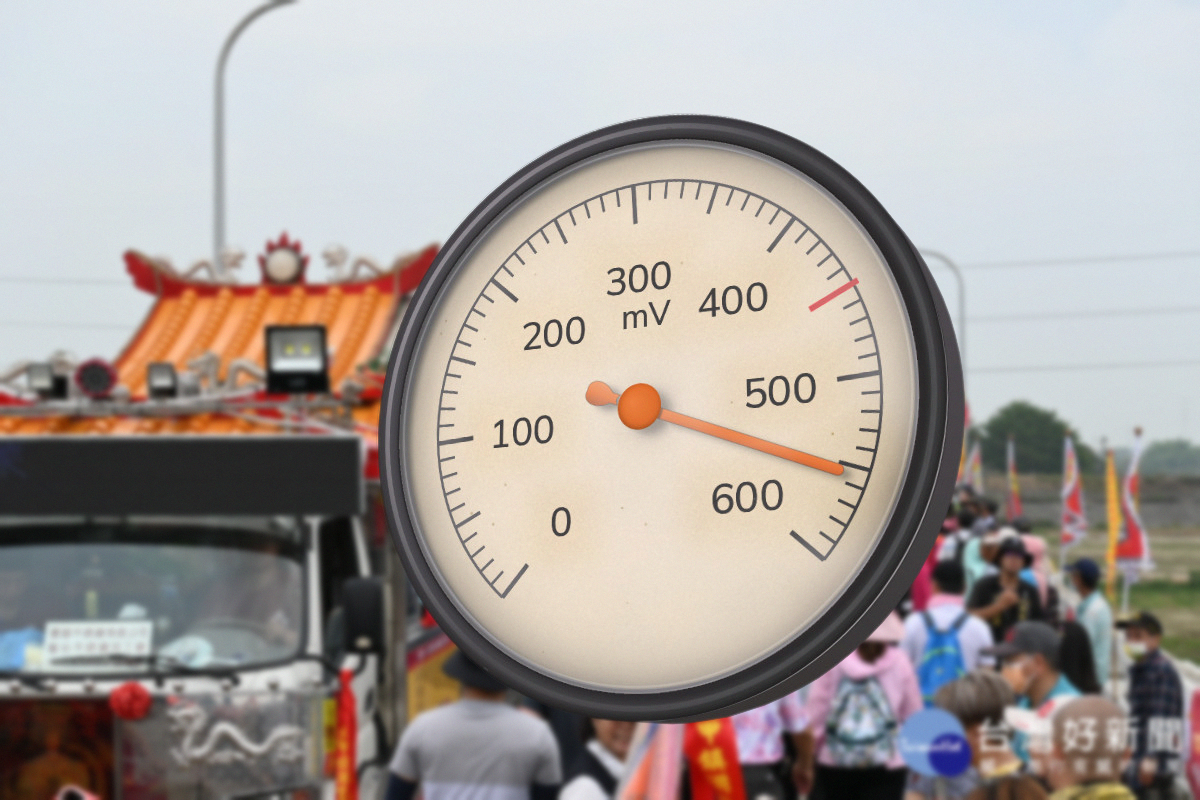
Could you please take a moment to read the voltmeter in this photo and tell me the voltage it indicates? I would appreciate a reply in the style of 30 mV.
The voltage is 555 mV
